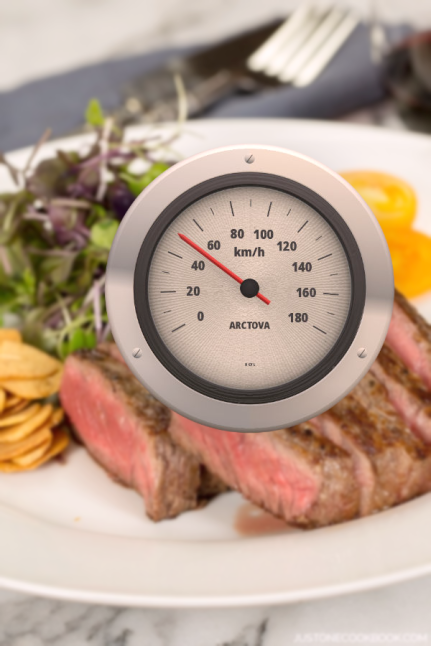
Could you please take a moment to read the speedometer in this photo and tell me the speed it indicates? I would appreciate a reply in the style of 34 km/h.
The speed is 50 km/h
